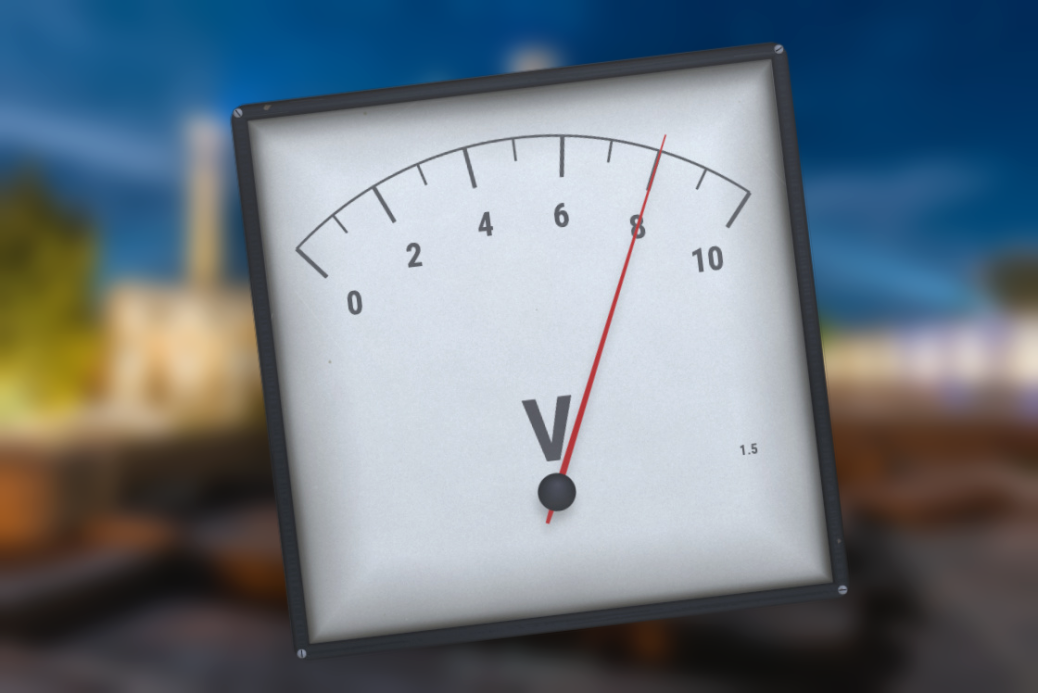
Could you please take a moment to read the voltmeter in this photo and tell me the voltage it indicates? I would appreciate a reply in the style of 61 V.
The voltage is 8 V
